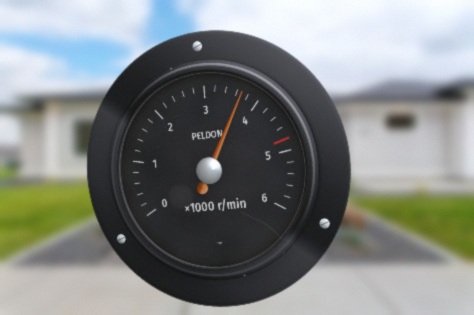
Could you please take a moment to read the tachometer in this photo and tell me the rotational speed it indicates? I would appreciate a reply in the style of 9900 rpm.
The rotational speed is 3700 rpm
